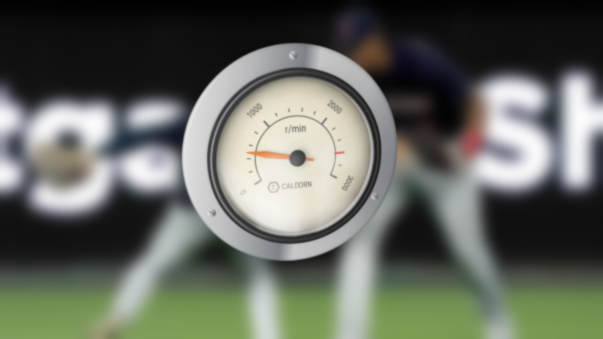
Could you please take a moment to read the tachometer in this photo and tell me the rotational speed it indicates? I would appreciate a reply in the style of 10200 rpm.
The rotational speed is 500 rpm
